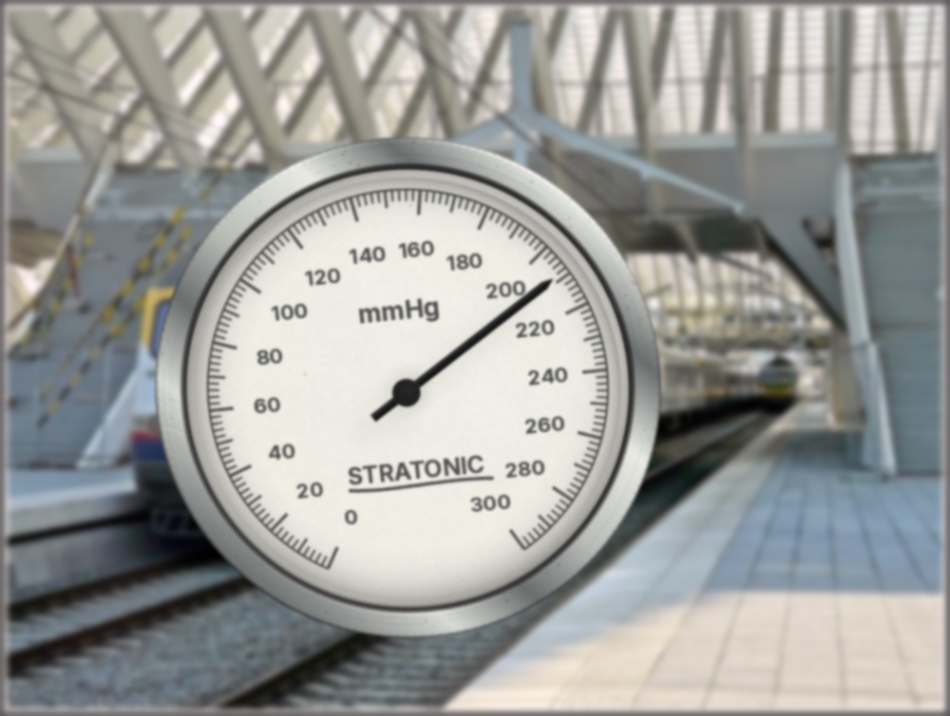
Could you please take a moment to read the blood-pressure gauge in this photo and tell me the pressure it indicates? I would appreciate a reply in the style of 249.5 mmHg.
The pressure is 208 mmHg
